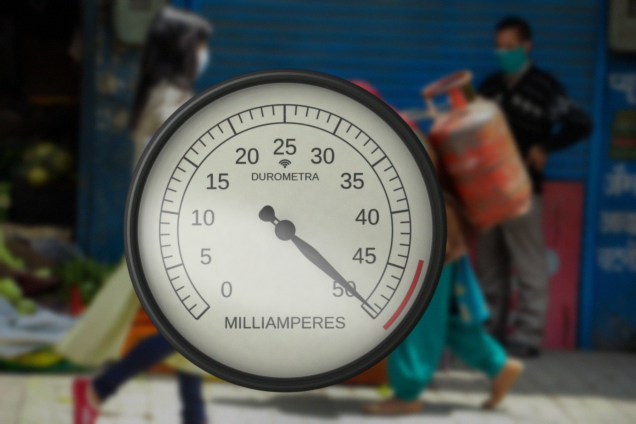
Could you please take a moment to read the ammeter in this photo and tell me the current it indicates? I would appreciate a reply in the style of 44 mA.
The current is 49.5 mA
